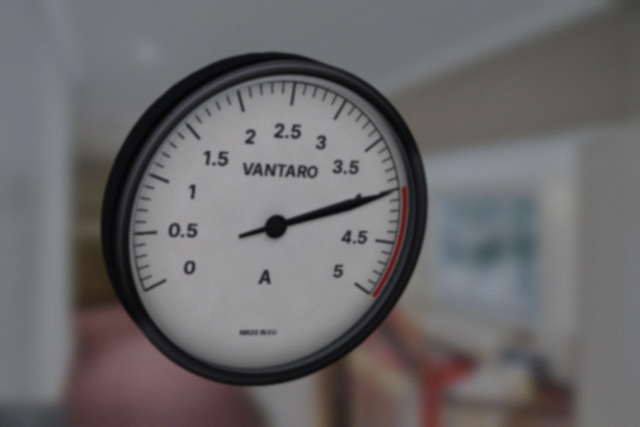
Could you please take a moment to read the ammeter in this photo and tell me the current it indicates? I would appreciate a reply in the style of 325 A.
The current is 4 A
